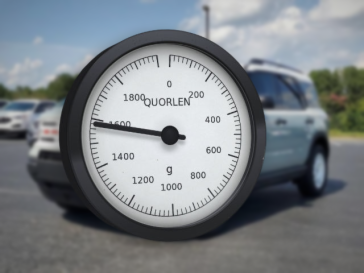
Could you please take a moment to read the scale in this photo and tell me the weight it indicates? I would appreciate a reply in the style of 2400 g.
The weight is 1580 g
